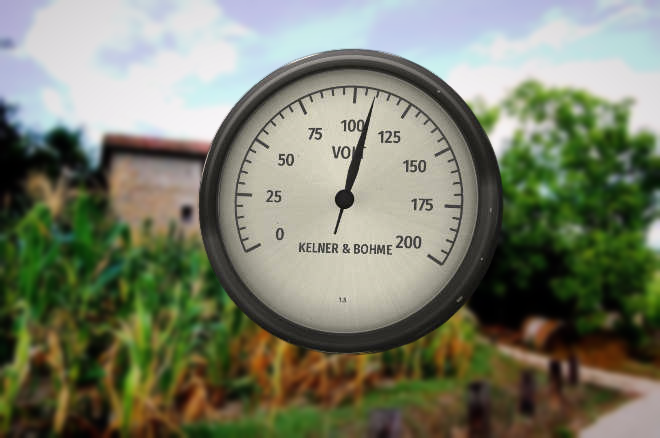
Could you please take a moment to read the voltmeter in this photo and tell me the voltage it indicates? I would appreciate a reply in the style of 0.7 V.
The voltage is 110 V
